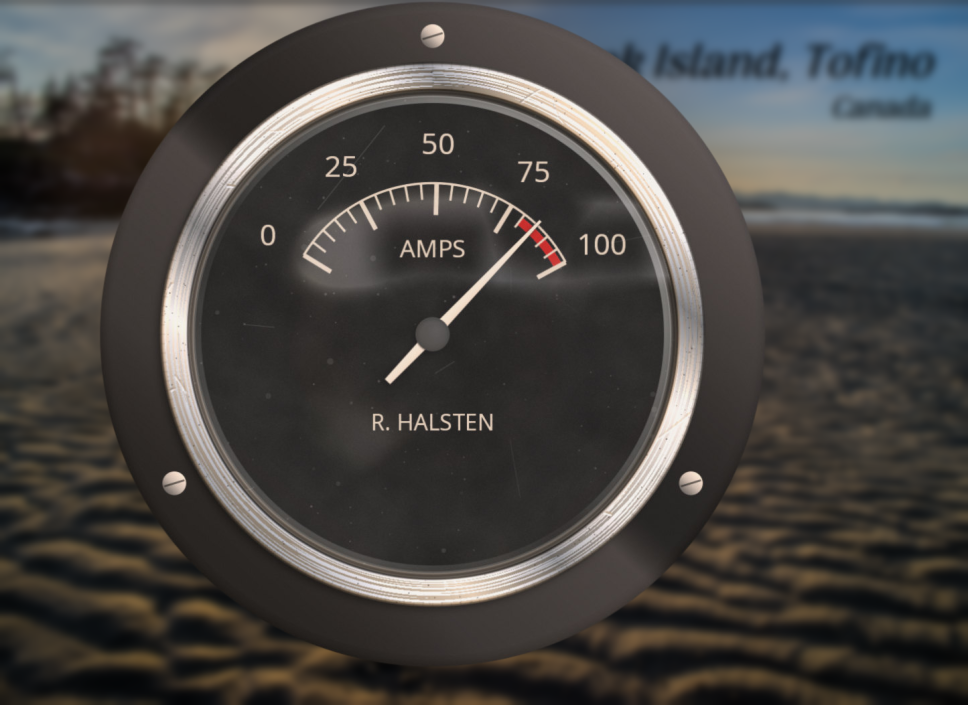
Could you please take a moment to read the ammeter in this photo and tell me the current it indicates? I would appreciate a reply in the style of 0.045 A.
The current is 85 A
